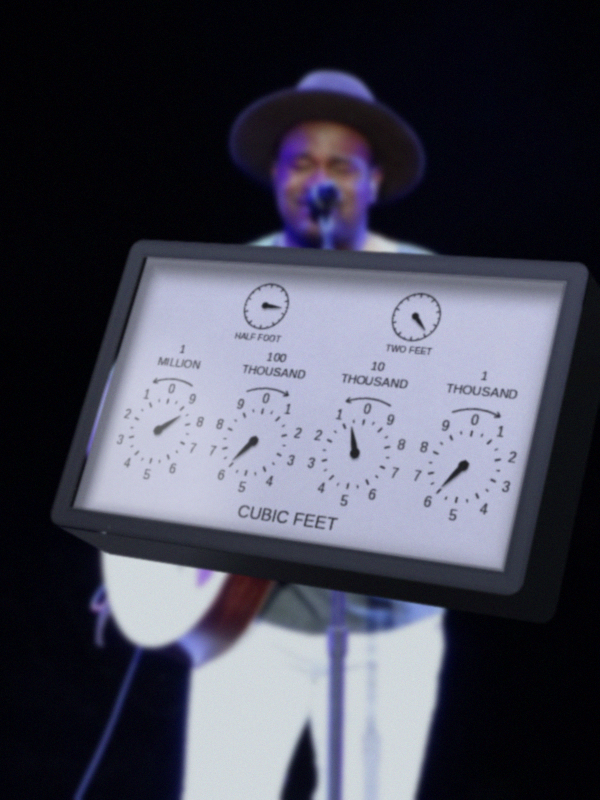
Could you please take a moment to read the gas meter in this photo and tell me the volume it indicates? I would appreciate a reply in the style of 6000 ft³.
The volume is 860600 ft³
